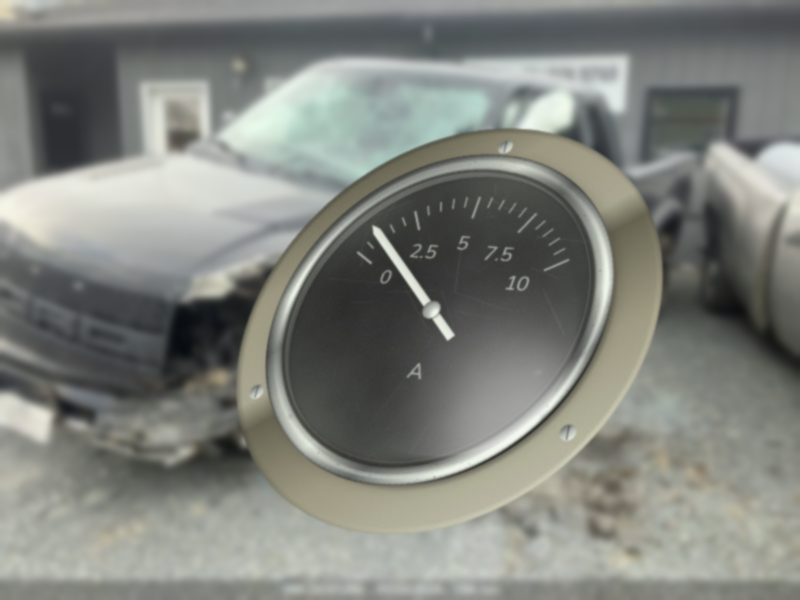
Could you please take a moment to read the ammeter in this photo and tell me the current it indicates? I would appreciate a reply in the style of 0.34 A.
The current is 1 A
